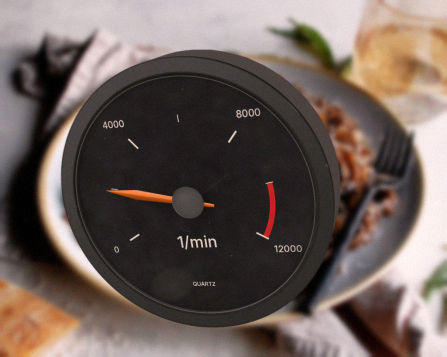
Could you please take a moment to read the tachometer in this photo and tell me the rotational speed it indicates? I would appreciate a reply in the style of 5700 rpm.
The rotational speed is 2000 rpm
